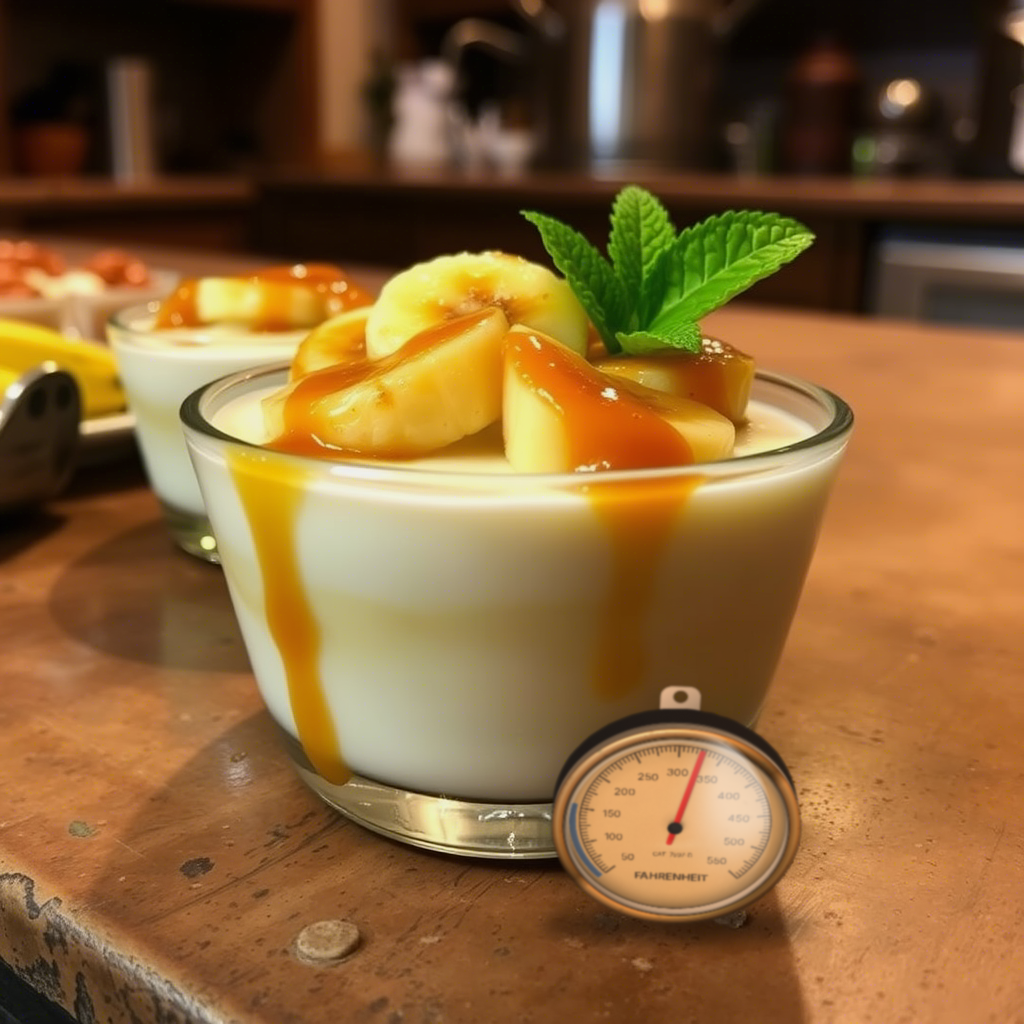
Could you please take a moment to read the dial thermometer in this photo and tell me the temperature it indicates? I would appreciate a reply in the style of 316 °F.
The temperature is 325 °F
